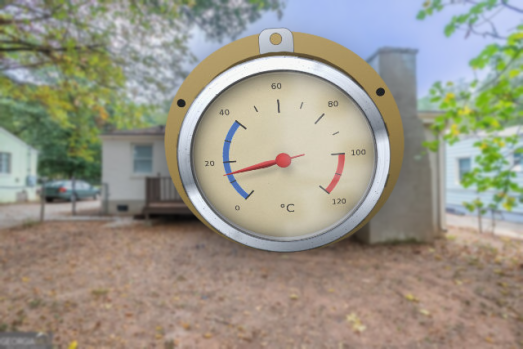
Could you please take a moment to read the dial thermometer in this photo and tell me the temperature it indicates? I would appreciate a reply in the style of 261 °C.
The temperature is 15 °C
